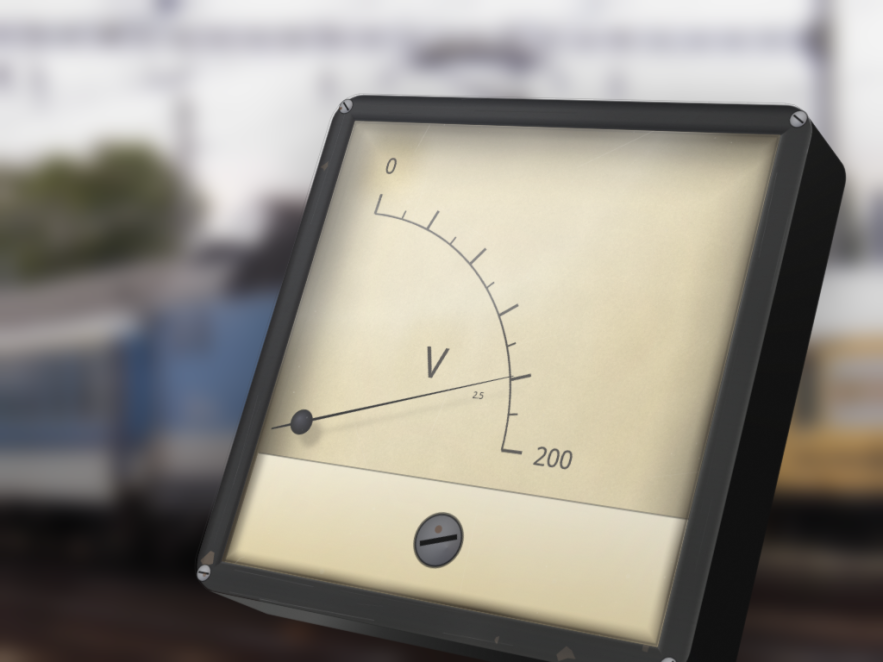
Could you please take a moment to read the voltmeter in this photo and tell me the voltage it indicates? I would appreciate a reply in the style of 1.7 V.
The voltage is 160 V
